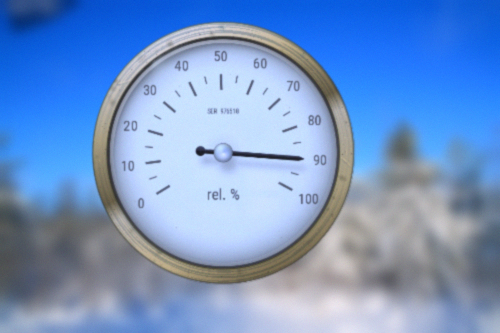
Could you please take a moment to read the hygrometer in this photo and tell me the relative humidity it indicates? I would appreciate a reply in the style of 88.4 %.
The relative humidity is 90 %
